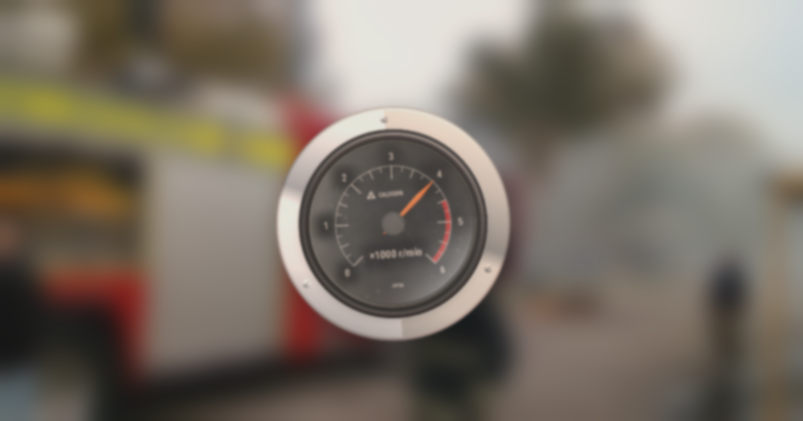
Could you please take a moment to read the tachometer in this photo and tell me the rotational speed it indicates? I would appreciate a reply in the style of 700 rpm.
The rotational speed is 4000 rpm
